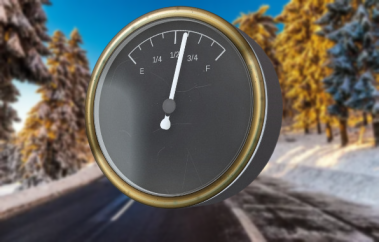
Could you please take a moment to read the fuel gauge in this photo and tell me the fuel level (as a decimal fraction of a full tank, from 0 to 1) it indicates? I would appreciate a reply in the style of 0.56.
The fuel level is 0.625
